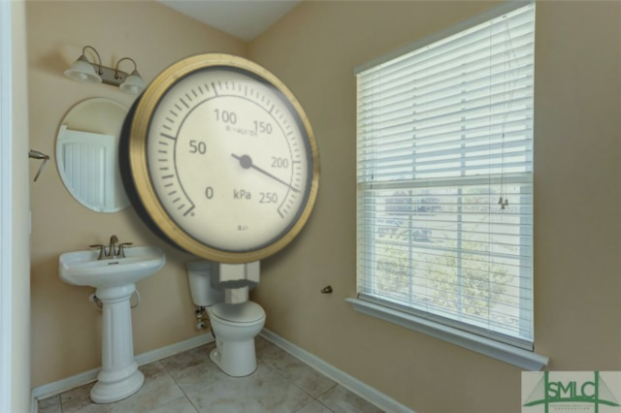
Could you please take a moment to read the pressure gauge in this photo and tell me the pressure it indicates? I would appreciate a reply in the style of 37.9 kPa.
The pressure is 225 kPa
